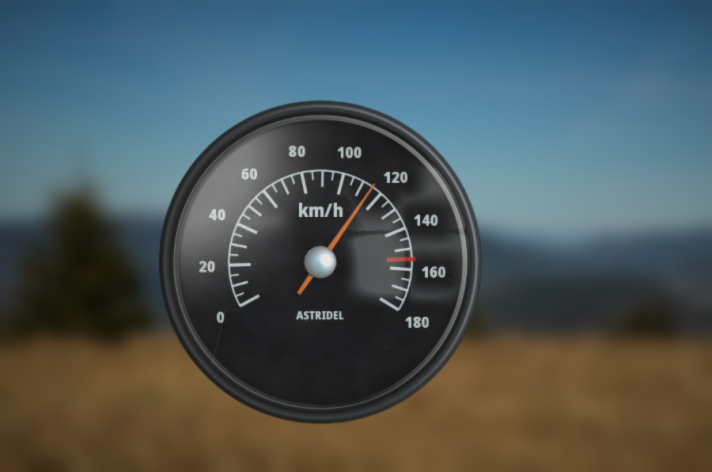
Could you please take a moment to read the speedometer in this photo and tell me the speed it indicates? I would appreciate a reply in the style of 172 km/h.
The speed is 115 km/h
